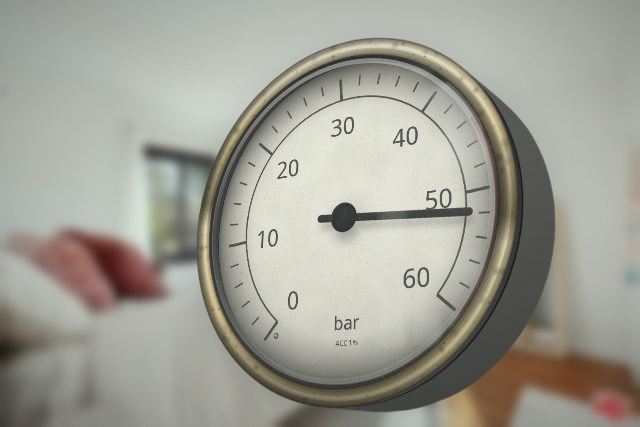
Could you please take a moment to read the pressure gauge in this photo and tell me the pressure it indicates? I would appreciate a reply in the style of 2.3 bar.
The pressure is 52 bar
